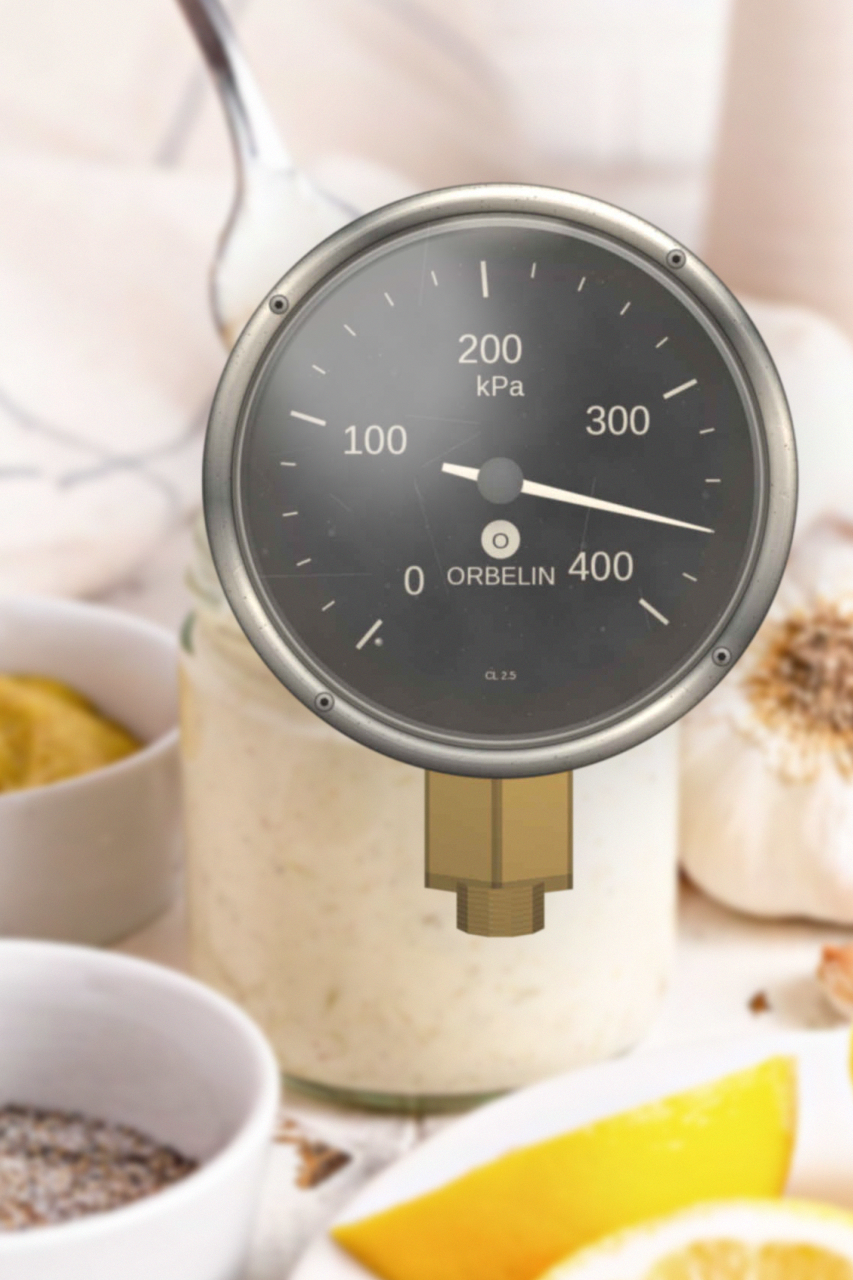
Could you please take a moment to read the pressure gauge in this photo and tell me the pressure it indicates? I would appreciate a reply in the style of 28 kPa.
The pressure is 360 kPa
